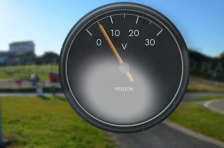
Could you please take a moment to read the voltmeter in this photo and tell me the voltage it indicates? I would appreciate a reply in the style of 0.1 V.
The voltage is 5 V
